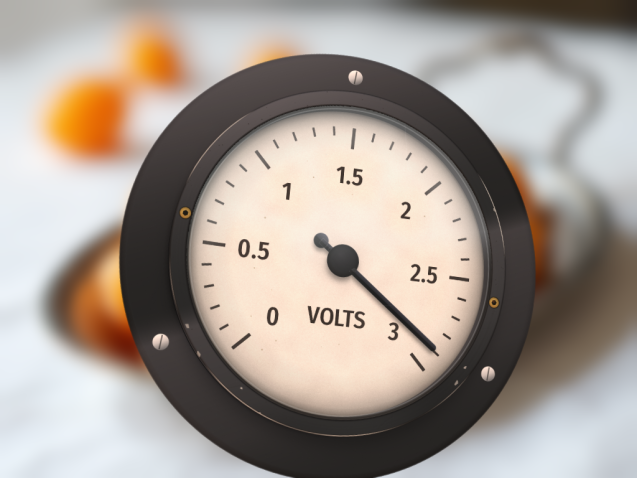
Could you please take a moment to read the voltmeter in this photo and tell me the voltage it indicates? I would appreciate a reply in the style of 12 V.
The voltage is 2.9 V
